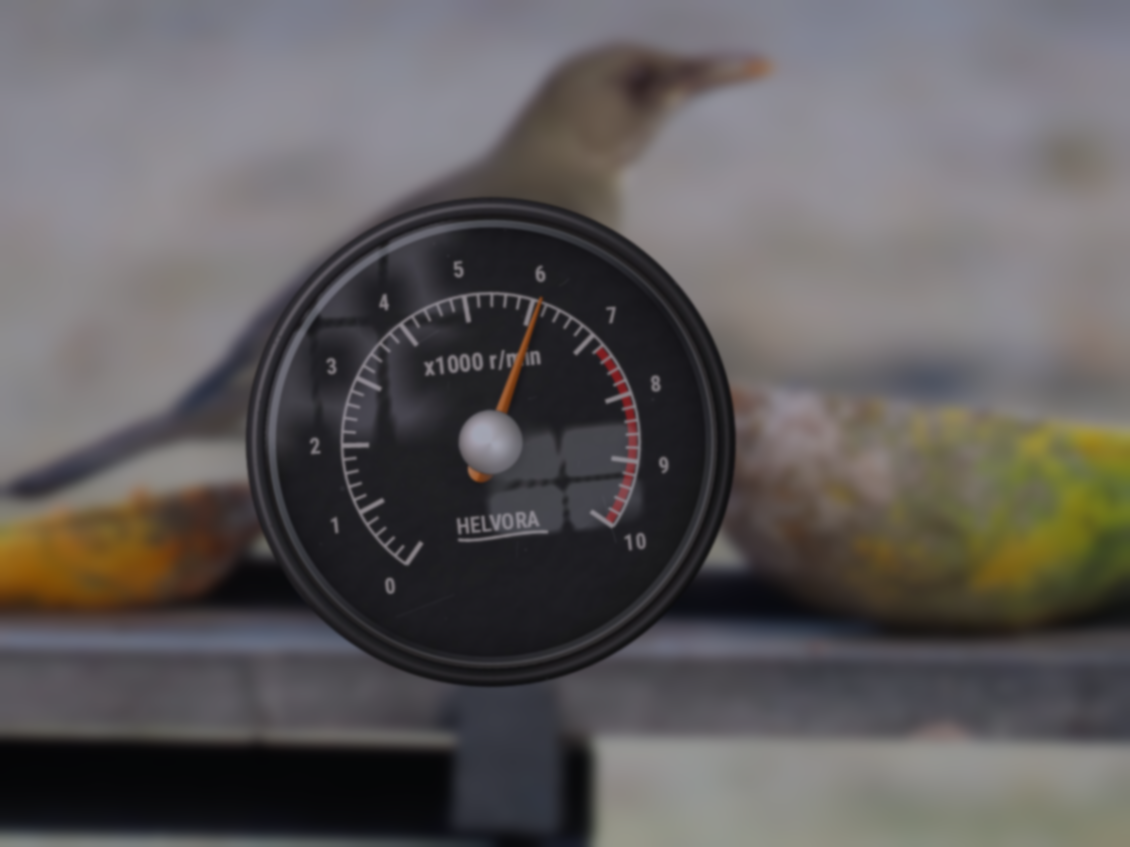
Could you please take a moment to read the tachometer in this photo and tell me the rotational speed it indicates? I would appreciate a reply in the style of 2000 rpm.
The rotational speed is 6100 rpm
